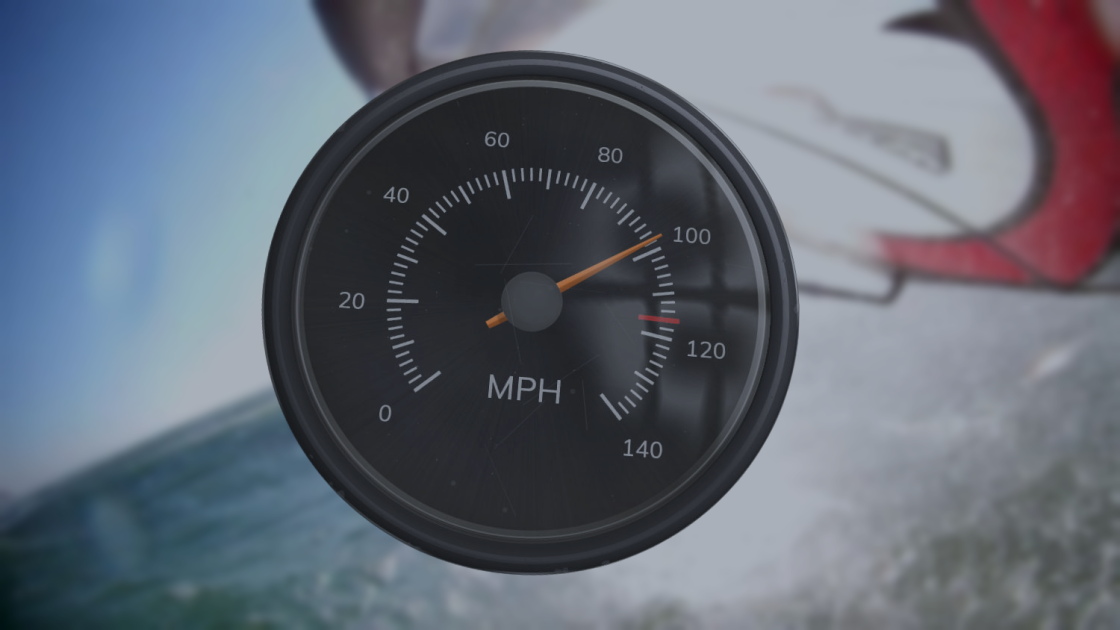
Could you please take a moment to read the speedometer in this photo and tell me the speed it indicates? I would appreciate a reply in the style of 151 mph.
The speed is 98 mph
